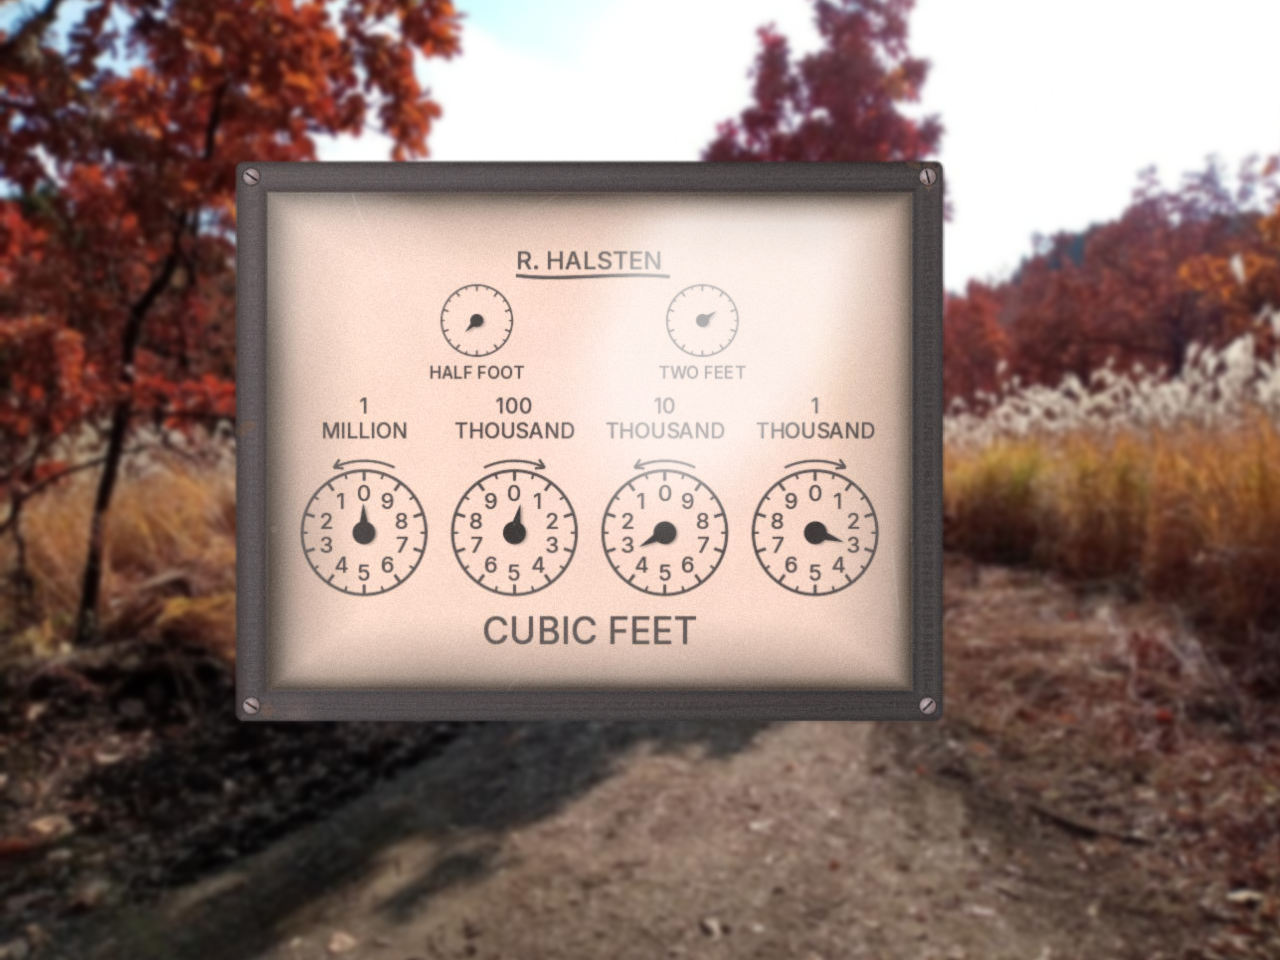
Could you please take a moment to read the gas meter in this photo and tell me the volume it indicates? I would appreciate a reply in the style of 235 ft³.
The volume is 3300 ft³
